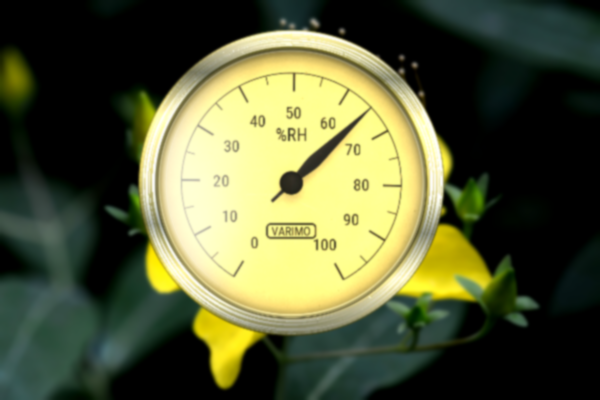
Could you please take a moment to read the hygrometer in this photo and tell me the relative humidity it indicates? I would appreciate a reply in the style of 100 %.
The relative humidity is 65 %
